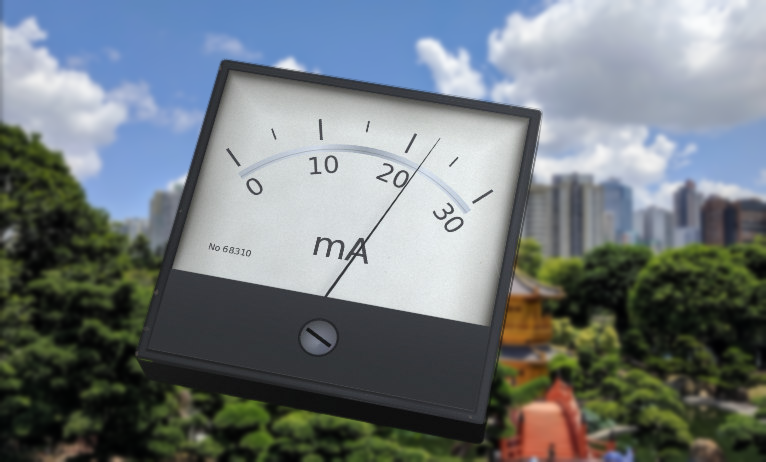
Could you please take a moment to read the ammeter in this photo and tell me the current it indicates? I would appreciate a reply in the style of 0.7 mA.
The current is 22.5 mA
